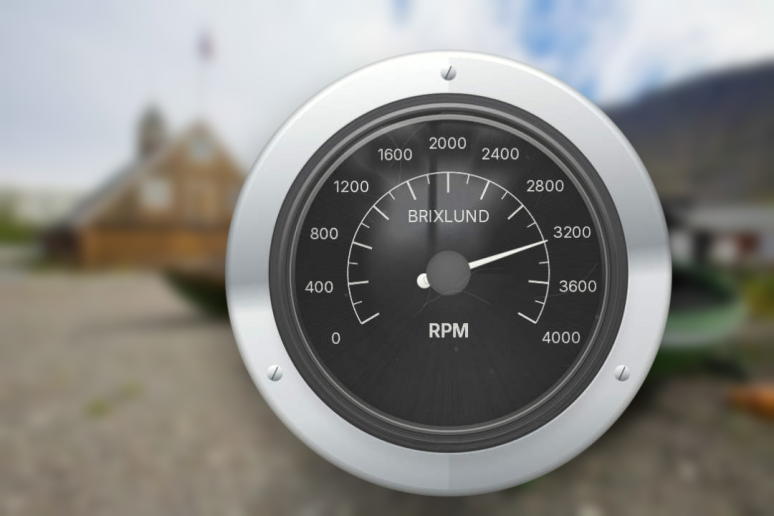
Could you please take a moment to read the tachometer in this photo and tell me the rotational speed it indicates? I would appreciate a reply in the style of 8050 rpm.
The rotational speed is 3200 rpm
